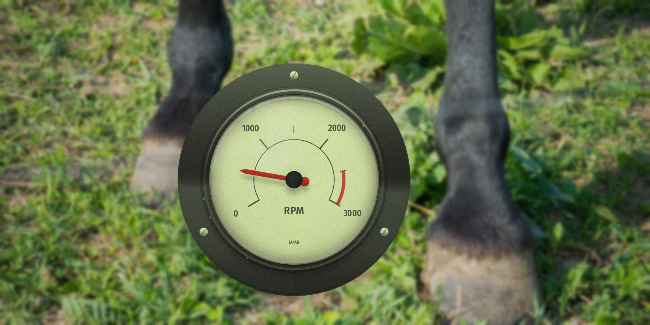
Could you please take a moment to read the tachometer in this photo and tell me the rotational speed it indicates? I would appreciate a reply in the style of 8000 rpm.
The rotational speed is 500 rpm
